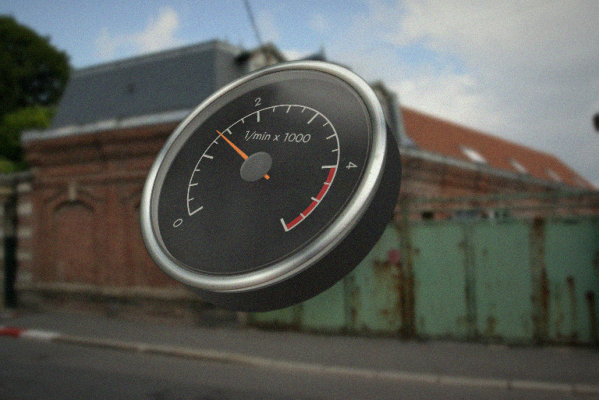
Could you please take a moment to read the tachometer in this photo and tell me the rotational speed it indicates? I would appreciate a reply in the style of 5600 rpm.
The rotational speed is 1375 rpm
